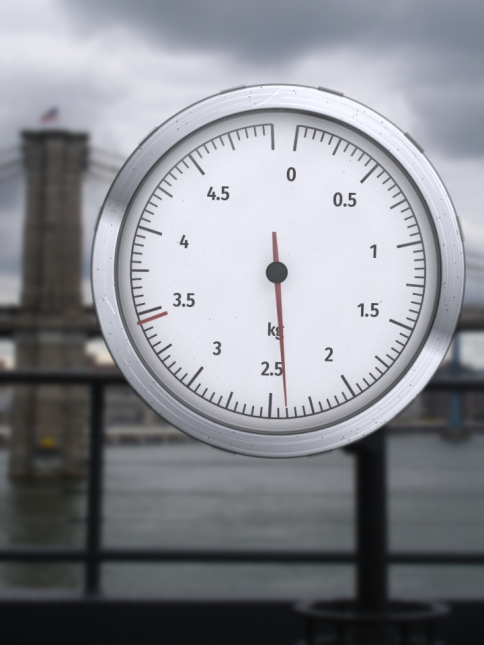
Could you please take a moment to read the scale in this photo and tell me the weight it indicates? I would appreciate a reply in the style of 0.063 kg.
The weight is 2.4 kg
